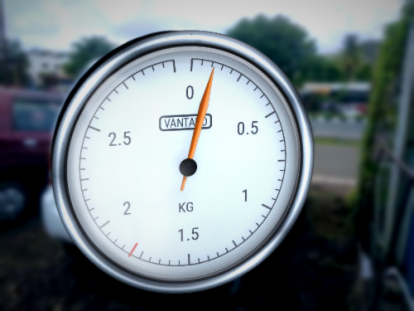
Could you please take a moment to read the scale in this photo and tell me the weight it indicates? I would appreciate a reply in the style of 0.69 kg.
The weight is 0.1 kg
